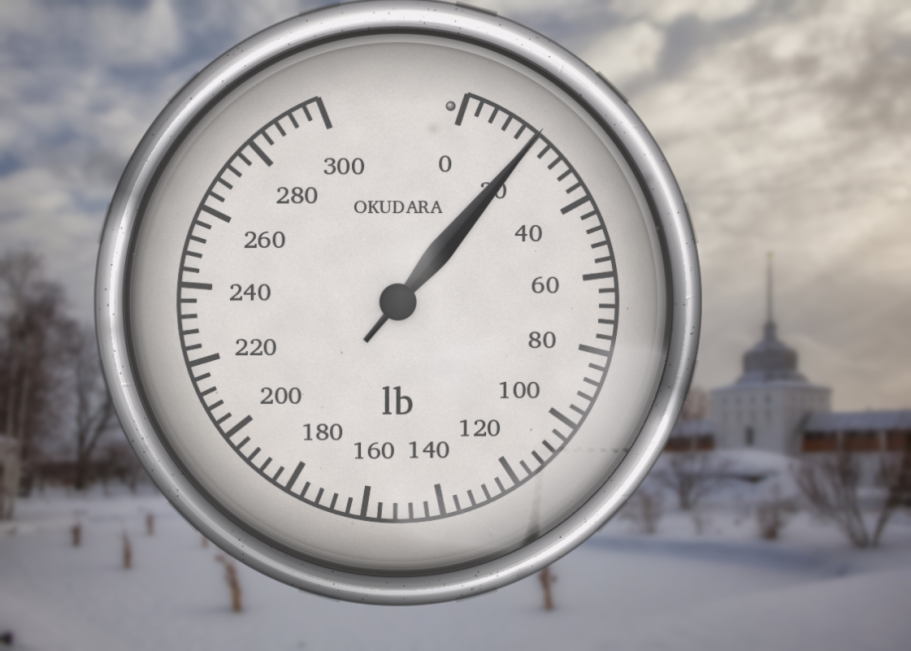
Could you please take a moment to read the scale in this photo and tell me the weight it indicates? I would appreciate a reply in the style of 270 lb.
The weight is 20 lb
